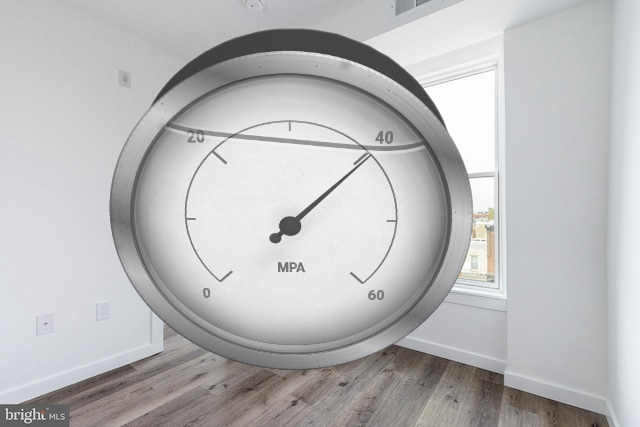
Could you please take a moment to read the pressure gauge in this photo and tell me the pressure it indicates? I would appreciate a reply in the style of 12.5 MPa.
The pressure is 40 MPa
